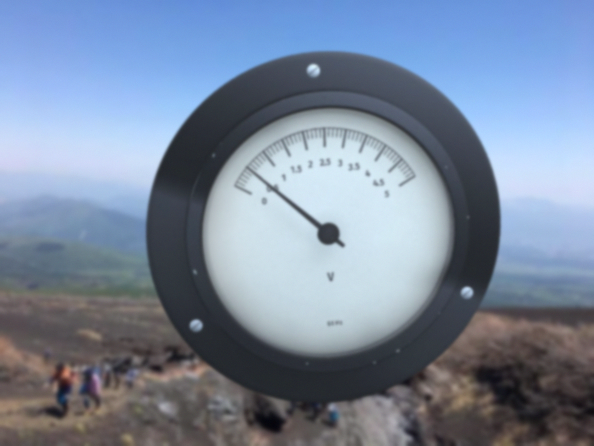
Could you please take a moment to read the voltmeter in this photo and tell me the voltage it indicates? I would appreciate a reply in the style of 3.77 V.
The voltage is 0.5 V
